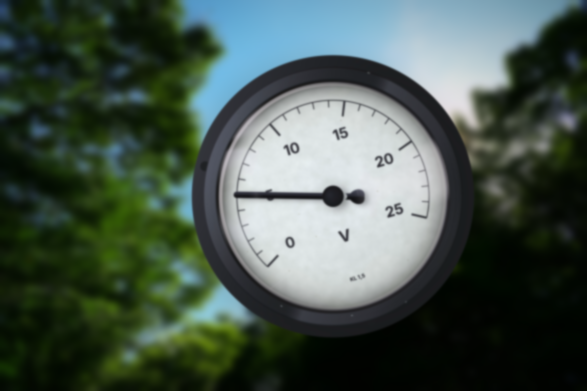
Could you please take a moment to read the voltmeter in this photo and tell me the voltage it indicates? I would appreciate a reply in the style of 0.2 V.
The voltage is 5 V
